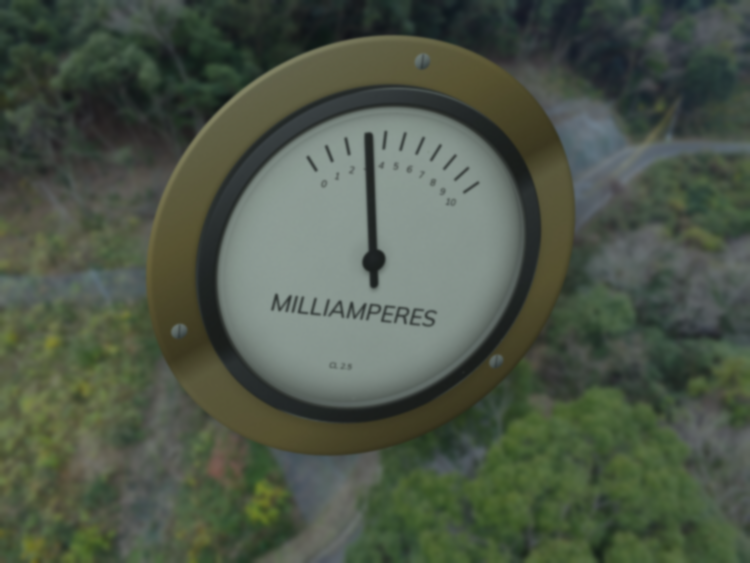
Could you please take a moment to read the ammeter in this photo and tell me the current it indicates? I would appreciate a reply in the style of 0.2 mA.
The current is 3 mA
